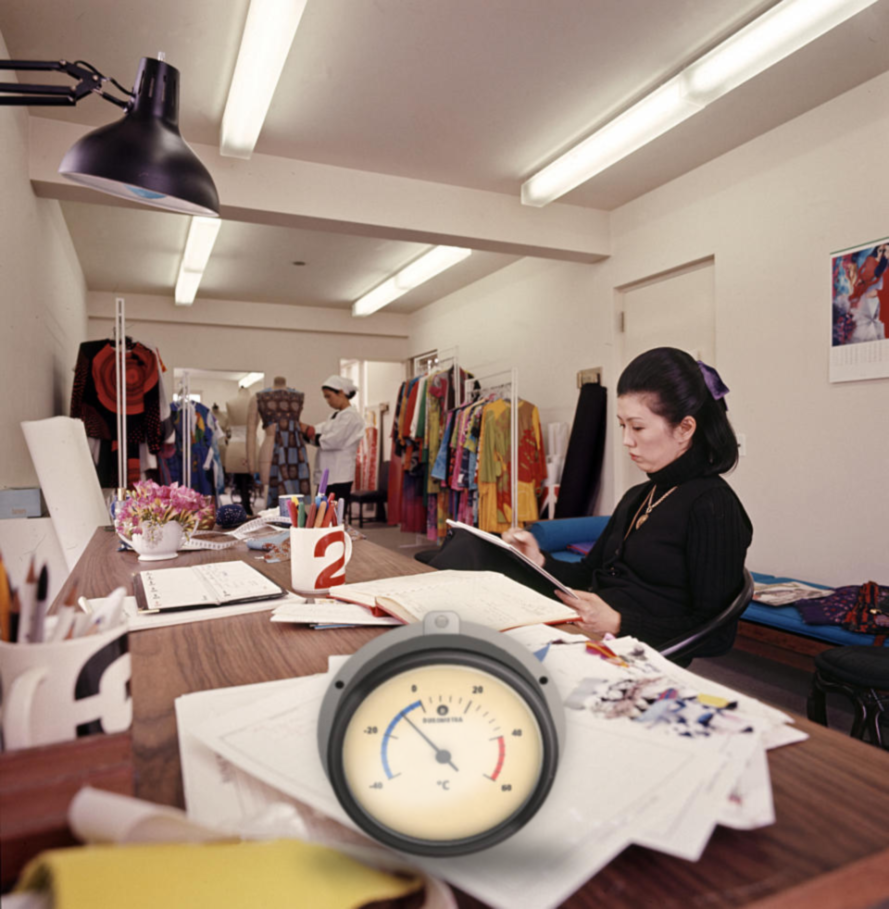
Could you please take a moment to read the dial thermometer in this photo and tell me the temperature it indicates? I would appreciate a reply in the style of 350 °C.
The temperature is -8 °C
